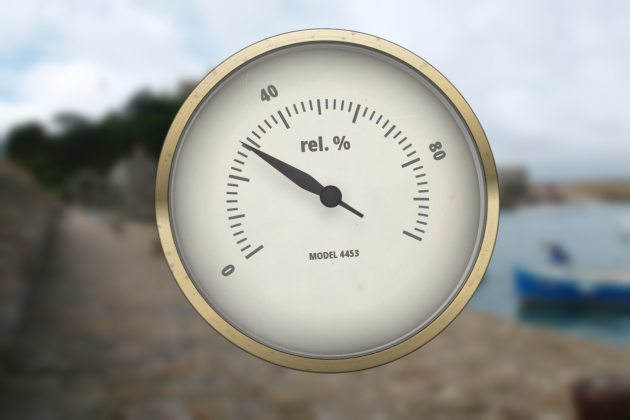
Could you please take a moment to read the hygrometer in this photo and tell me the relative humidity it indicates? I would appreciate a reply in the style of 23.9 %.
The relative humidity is 28 %
